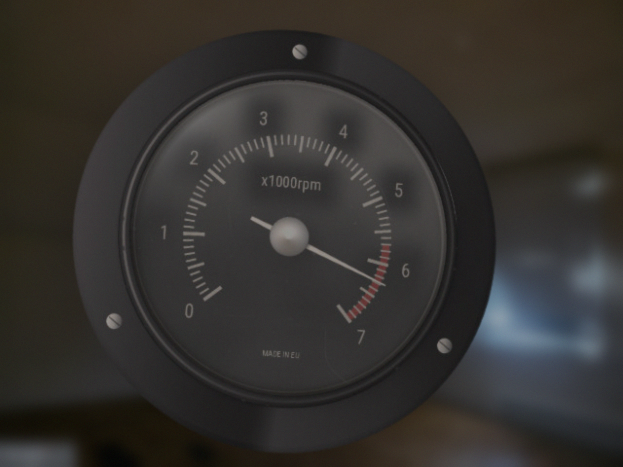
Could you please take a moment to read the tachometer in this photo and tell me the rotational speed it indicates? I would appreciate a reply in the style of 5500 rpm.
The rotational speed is 6300 rpm
